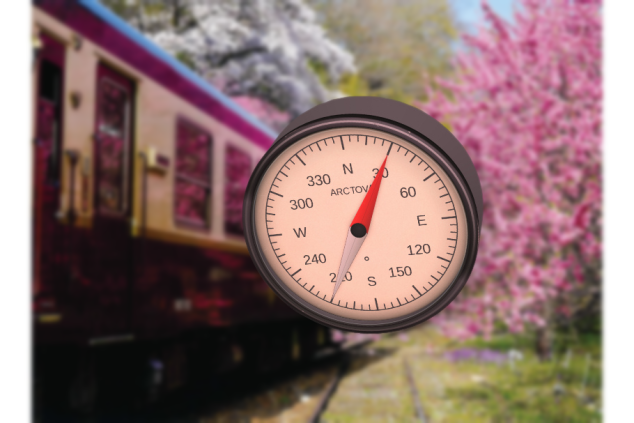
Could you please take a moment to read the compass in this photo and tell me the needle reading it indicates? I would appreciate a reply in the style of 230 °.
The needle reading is 30 °
